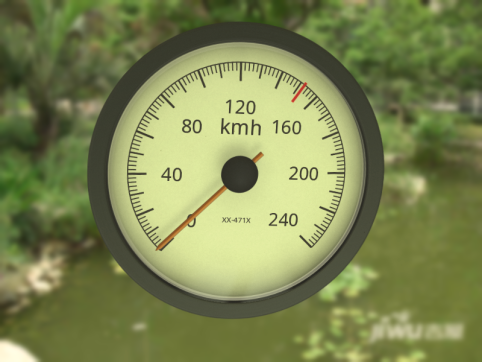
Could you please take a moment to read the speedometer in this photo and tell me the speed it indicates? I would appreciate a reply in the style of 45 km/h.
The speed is 2 km/h
